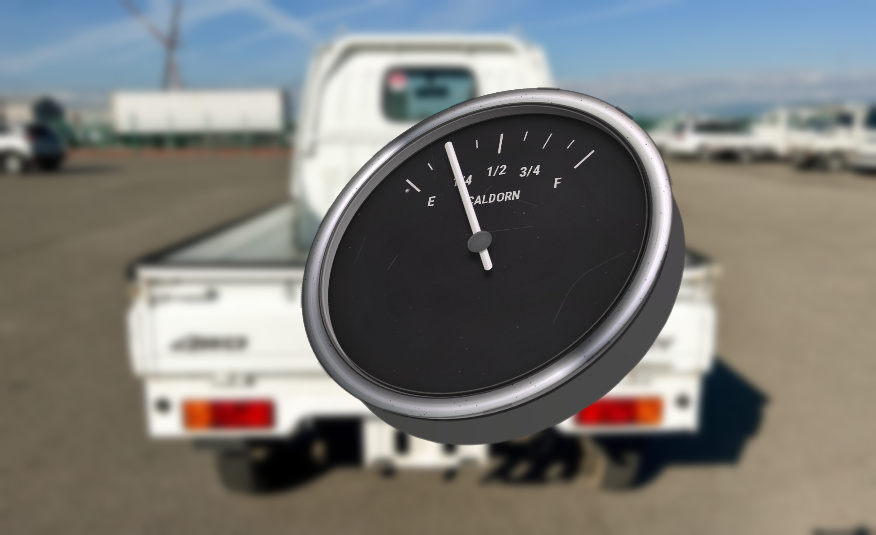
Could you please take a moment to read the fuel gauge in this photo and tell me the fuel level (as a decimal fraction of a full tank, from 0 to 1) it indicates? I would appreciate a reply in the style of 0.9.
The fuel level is 0.25
